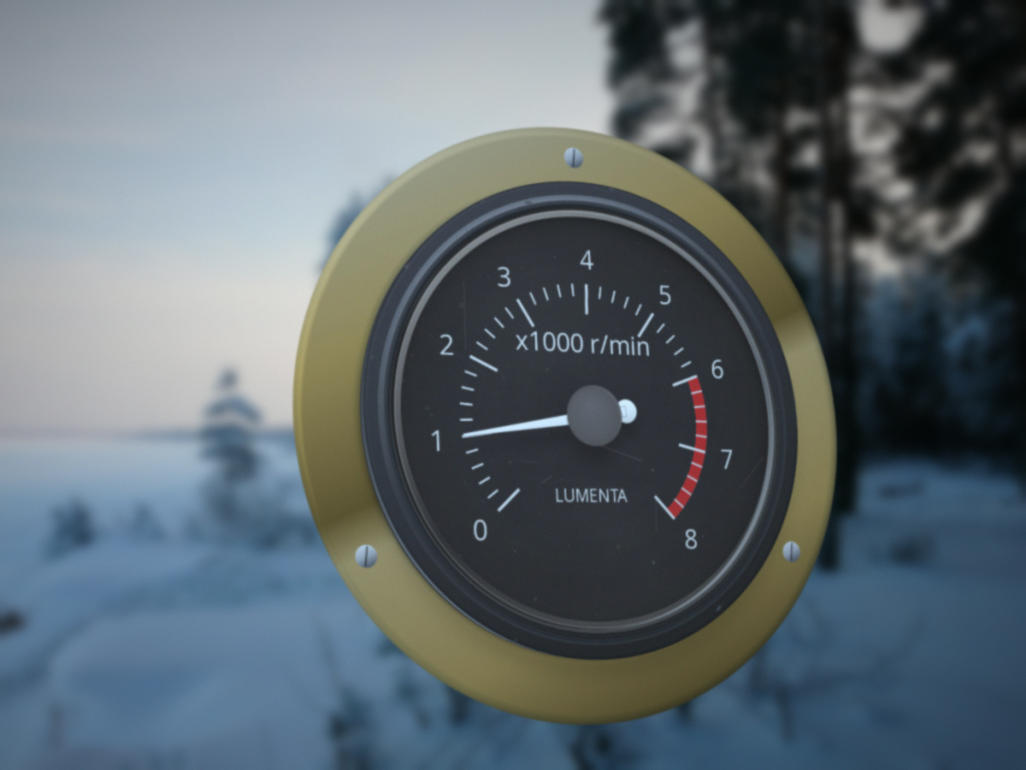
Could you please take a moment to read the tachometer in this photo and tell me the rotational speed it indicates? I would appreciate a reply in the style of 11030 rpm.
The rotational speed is 1000 rpm
